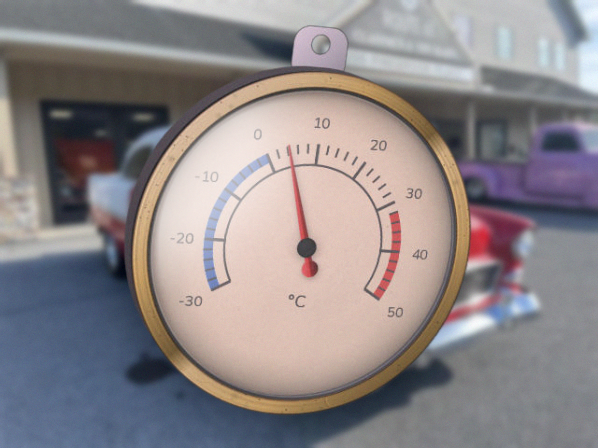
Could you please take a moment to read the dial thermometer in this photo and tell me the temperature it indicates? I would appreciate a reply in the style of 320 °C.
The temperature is 4 °C
